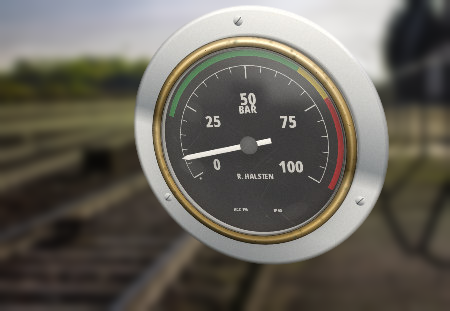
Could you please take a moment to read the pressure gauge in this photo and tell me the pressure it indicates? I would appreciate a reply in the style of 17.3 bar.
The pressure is 7.5 bar
